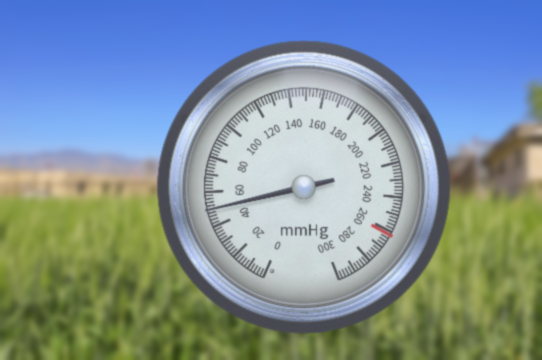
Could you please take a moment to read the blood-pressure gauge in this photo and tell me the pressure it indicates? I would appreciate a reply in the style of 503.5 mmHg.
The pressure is 50 mmHg
